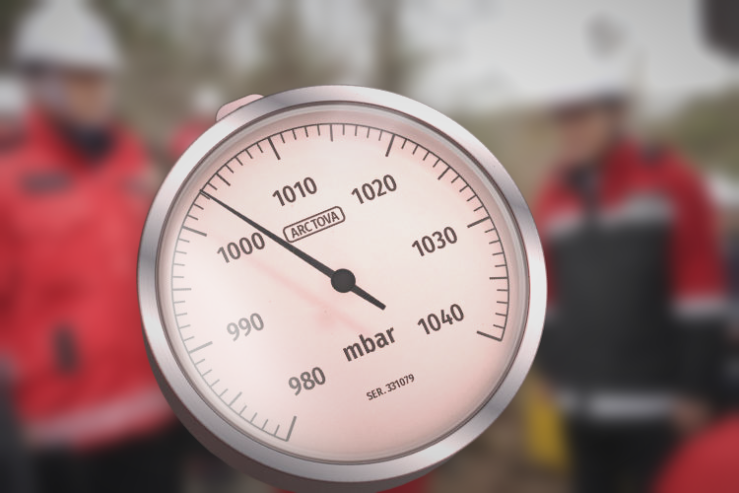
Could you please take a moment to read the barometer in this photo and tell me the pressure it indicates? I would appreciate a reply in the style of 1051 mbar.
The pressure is 1003 mbar
